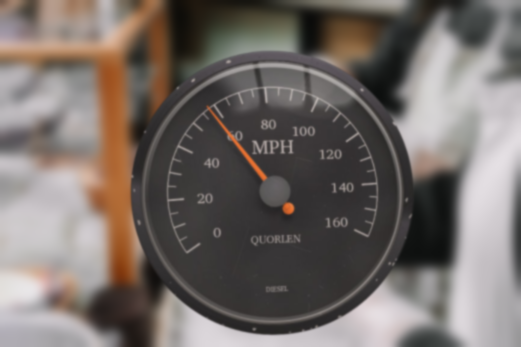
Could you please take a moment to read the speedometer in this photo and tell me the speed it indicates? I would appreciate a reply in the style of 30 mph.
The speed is 57.5 mph
